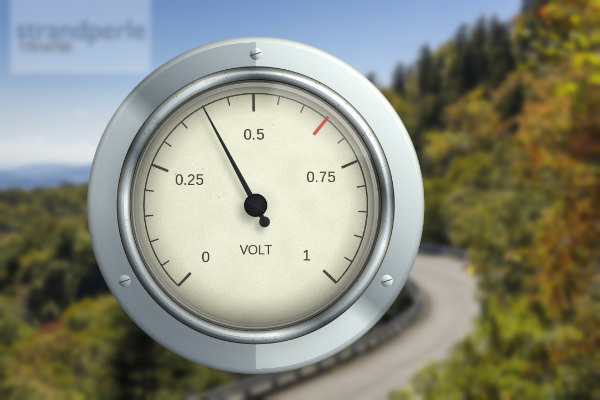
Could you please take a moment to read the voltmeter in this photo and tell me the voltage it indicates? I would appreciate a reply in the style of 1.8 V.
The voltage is 0.4 V
